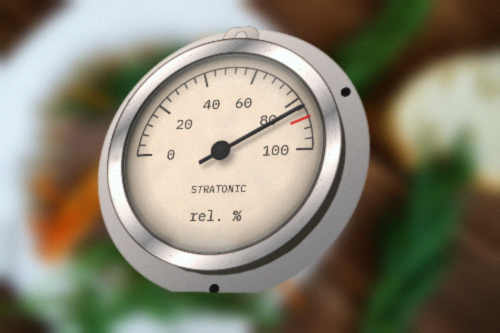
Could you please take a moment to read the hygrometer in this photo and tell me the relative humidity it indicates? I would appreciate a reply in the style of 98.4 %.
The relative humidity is 84 %
